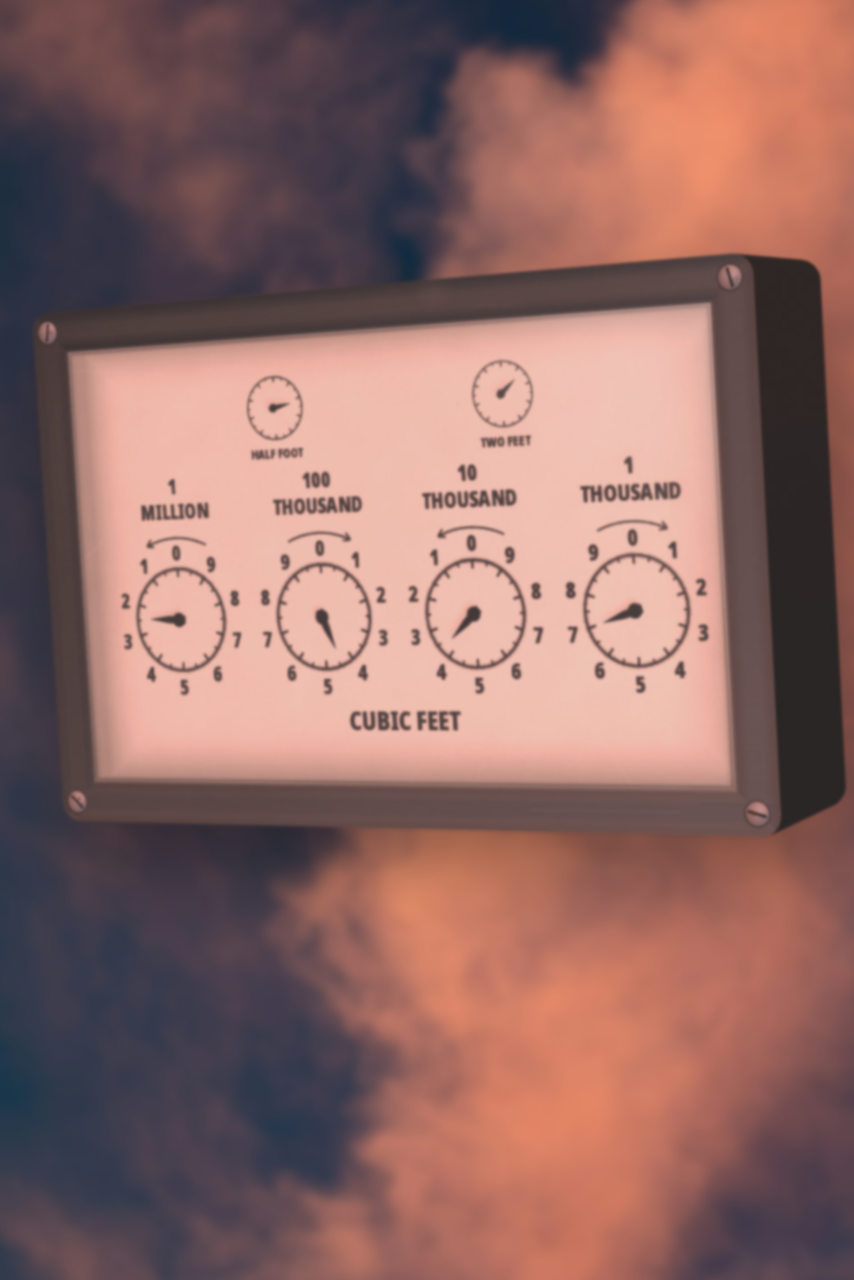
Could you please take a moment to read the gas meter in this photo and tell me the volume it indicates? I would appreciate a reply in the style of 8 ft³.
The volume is 243700 ft³
